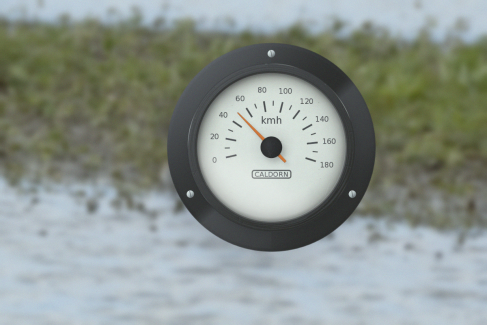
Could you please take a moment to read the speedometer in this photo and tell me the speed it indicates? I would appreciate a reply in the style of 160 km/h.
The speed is 50 km/h
